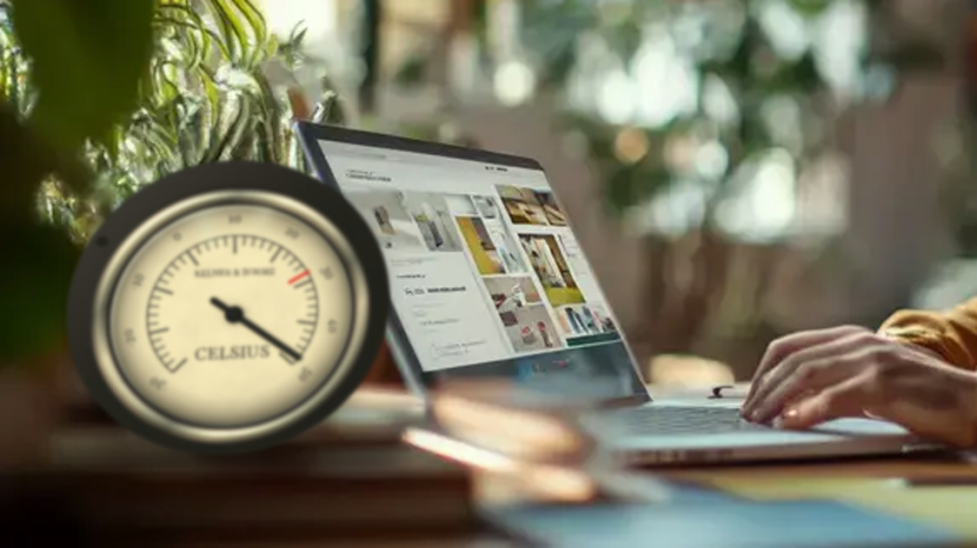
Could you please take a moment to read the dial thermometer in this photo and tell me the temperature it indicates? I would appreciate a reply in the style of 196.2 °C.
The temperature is 48 °C
